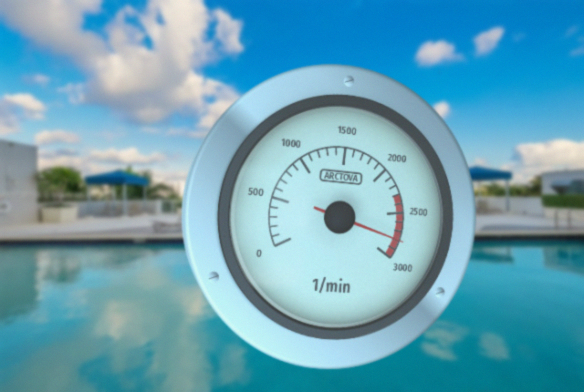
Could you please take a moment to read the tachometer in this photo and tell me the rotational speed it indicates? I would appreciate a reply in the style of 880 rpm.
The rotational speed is 2800 rpm
